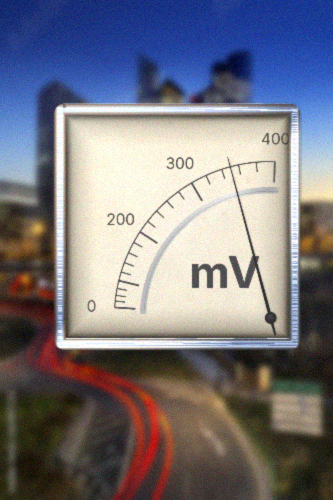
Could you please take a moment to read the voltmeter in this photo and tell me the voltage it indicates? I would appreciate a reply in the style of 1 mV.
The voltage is 350 mV
